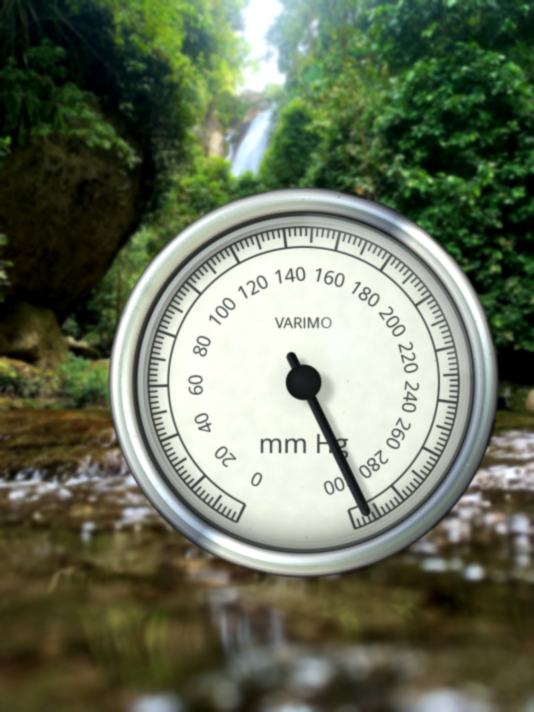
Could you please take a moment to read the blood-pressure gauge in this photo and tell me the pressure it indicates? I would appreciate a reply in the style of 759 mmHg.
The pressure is 294 mmHg
